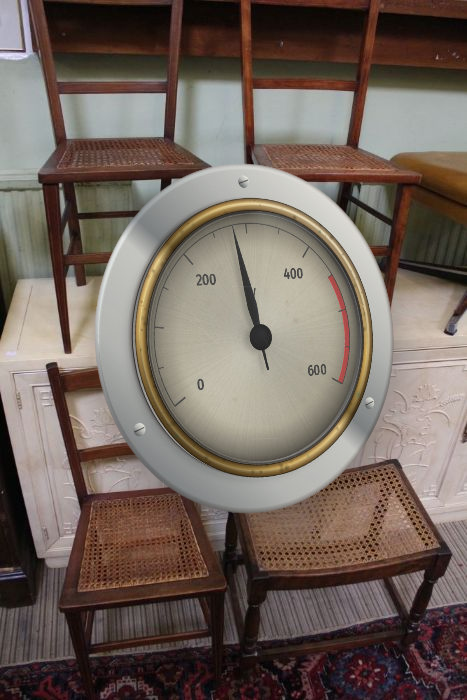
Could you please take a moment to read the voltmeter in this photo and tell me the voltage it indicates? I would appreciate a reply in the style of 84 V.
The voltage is 275 V
